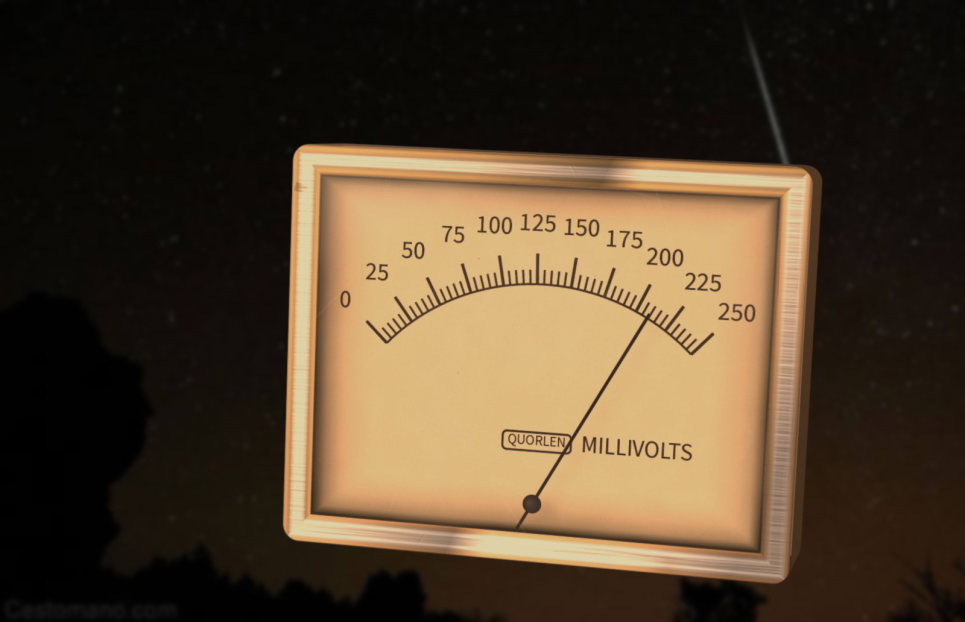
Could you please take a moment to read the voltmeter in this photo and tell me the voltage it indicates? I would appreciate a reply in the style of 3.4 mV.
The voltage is 210 mV
